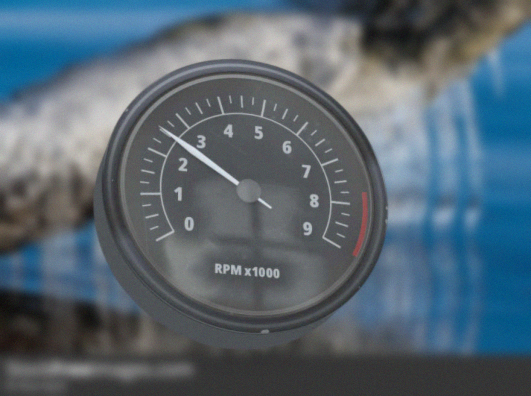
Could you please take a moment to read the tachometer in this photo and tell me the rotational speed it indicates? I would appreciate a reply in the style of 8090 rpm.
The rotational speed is 2500 rpm
